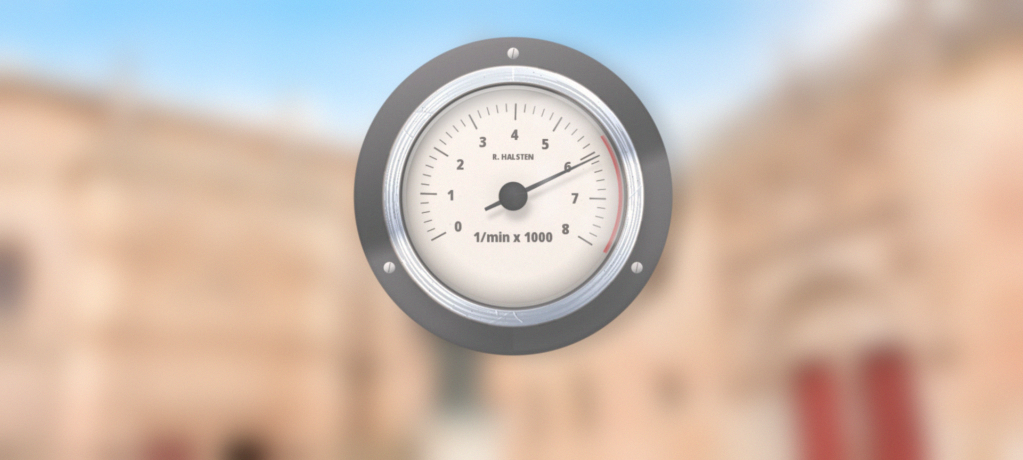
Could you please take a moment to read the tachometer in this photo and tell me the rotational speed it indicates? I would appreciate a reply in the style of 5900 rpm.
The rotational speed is 6100 rpm
